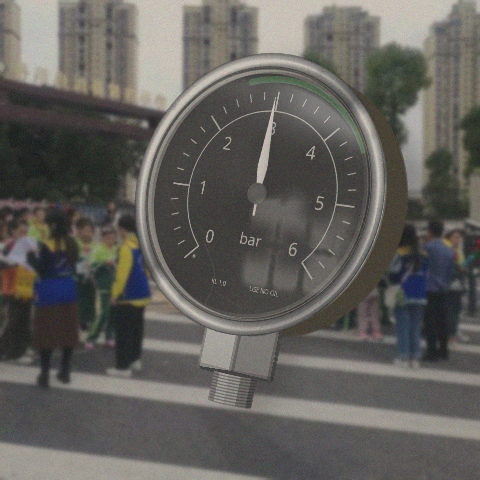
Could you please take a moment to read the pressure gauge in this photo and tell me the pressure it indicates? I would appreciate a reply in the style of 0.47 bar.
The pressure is 3 bar
